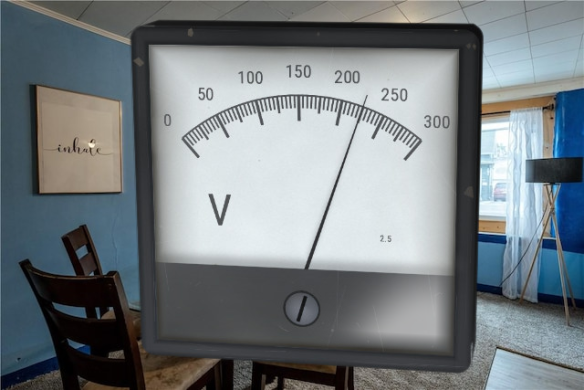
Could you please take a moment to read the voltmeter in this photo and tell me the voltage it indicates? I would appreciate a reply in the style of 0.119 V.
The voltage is 225 V
